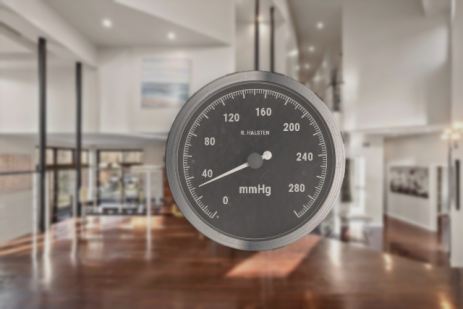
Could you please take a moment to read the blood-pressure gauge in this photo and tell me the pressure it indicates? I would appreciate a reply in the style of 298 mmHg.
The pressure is 30 mmHg
